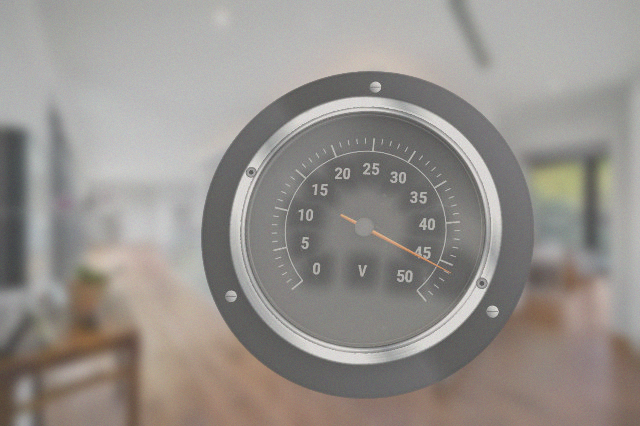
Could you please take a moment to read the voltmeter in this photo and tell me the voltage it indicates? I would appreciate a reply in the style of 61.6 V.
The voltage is 46 V
